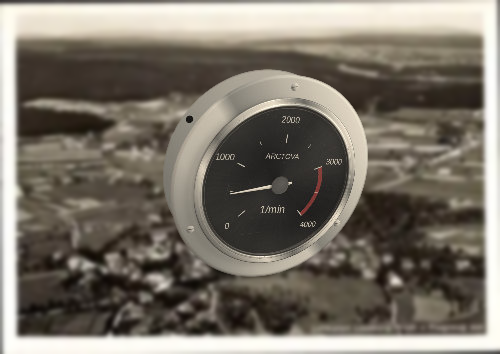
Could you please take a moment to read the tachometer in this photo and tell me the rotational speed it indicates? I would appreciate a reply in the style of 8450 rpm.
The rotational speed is 500 rpm
